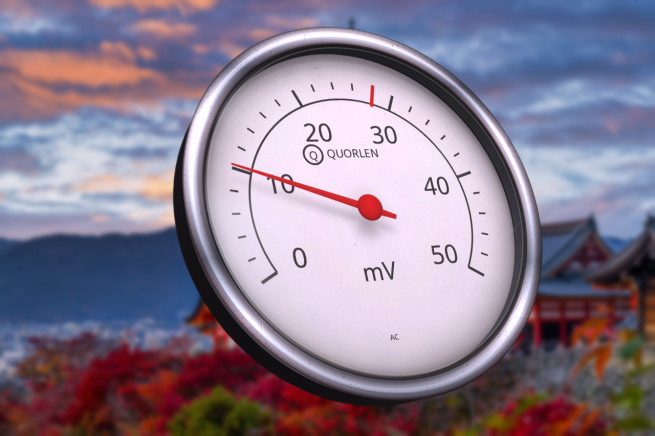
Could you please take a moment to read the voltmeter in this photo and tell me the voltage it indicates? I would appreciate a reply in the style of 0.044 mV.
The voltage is 10 mV
